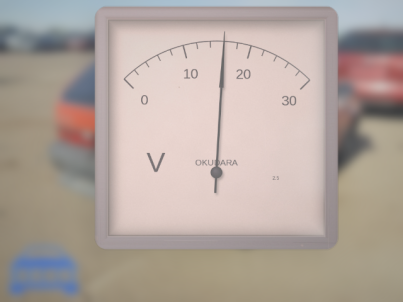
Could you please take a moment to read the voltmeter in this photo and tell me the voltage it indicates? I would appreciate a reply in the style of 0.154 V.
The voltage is 16 V
